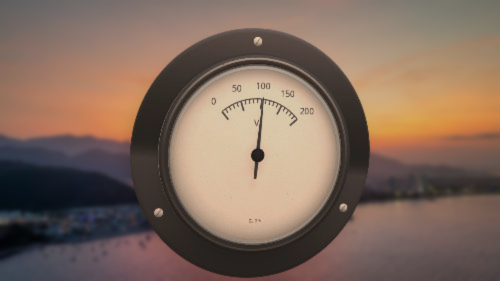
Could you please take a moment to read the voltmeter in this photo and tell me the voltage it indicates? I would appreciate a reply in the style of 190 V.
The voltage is 100 V
